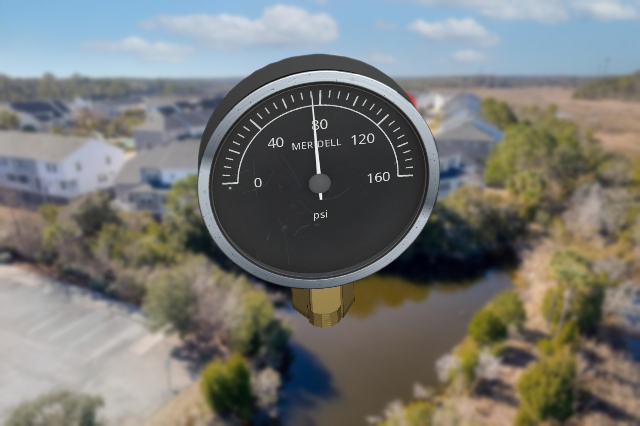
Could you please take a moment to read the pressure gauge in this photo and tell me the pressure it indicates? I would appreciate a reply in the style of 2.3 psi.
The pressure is 75 psi
